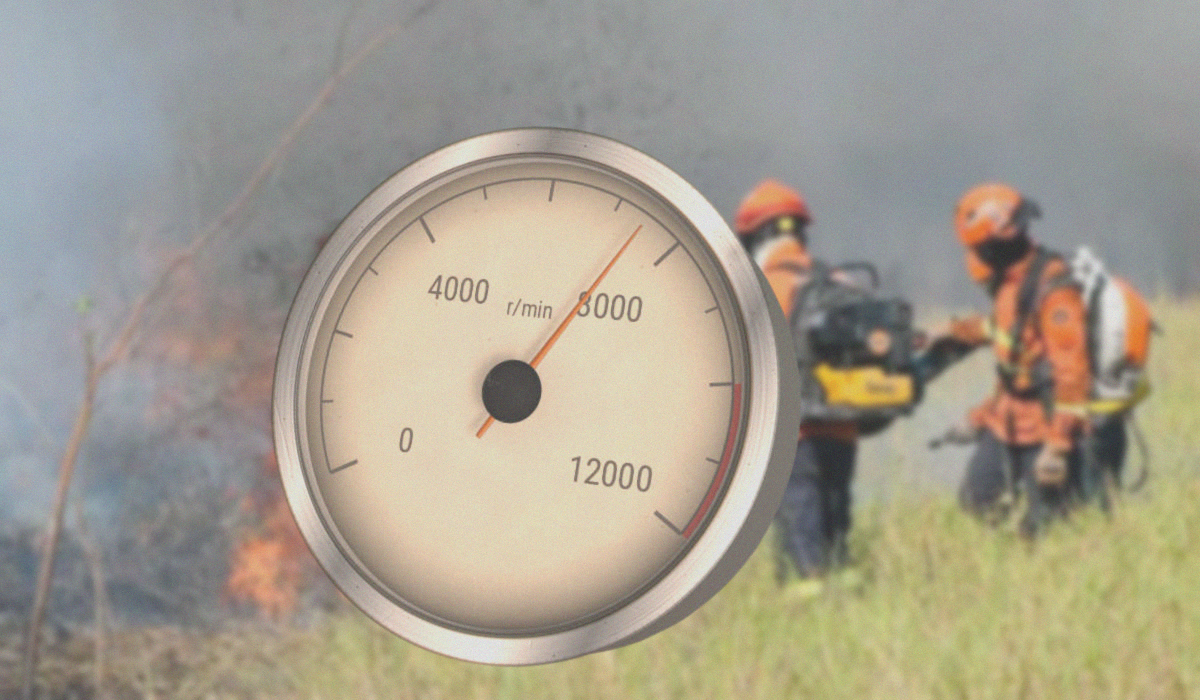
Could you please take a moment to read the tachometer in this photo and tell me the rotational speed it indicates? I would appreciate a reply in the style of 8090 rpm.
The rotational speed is 7500 rpm
